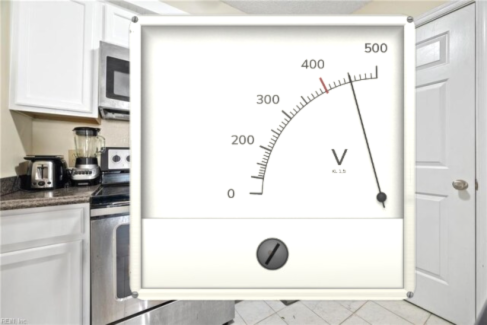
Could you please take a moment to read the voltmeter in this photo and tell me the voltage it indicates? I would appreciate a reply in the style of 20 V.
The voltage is 450 V
